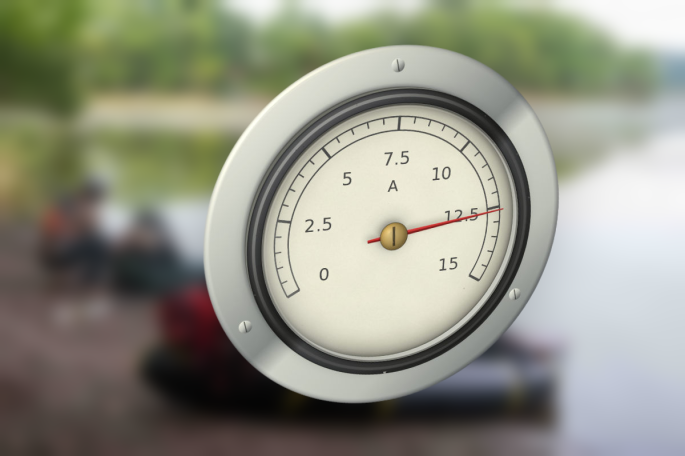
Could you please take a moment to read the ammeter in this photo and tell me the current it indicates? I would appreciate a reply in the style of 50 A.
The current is 12.5 A
